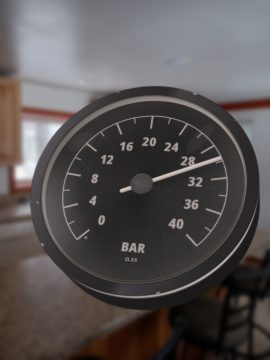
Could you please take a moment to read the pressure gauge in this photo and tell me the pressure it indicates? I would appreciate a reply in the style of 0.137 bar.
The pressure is 30 bar
